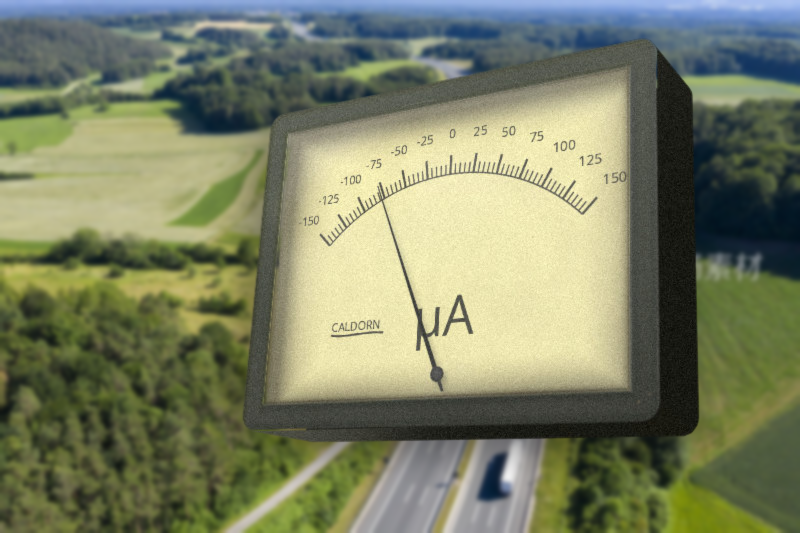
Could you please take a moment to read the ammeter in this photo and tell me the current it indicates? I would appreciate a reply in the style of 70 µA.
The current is -75 µA
